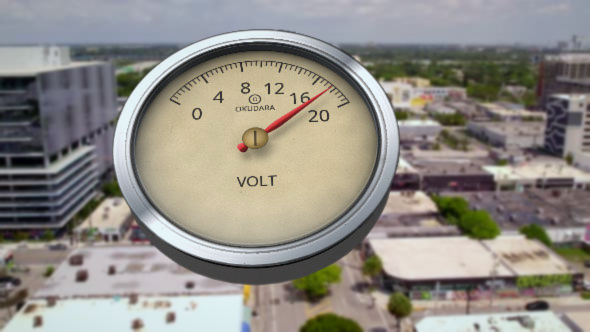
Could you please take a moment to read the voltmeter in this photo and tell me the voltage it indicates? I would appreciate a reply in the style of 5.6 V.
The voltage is 18 V
